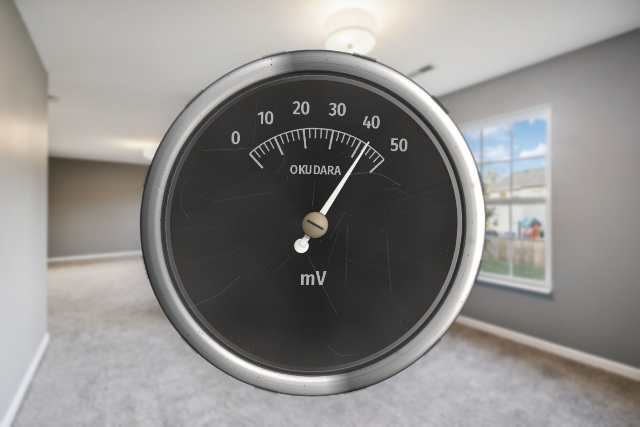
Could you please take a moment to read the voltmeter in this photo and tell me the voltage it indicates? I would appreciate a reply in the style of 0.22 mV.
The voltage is 42 mV
